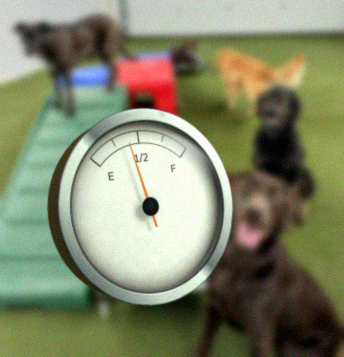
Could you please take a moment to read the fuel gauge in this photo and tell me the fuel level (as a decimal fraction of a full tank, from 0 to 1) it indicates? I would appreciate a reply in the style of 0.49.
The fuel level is 0.375
